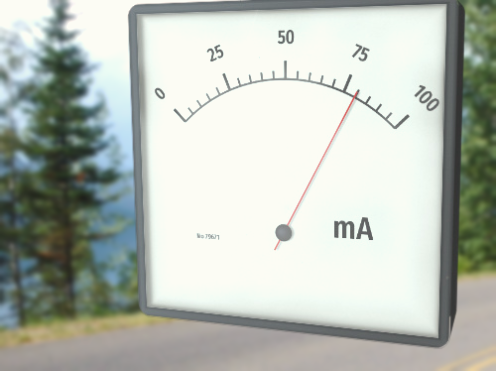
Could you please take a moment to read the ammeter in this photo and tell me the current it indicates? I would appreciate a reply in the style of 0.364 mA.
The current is 80 mA
